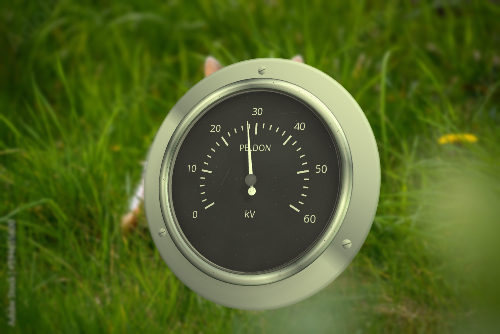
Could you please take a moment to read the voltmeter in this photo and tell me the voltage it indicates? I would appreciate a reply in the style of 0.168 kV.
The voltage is 28 kV
